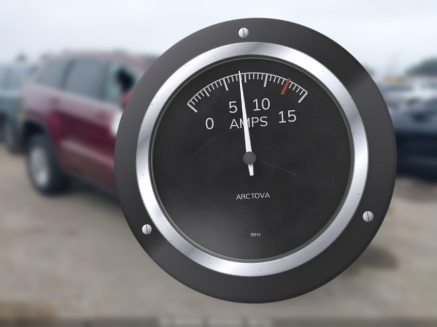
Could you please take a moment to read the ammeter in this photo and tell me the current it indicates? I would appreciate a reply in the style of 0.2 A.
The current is 7 A
